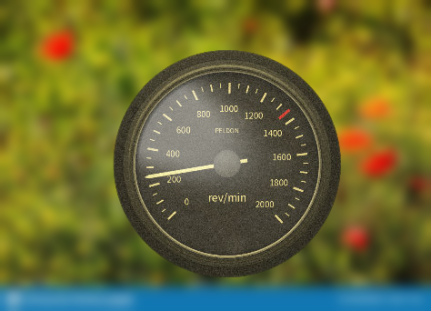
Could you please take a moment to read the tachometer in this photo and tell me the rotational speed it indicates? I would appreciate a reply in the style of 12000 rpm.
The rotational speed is 250 rpm
